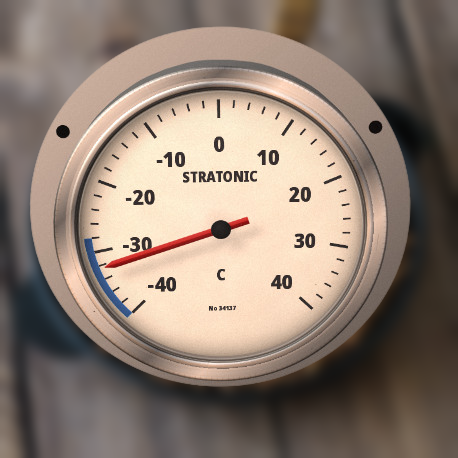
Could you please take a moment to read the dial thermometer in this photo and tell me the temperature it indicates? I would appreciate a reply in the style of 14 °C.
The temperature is -32 °C
